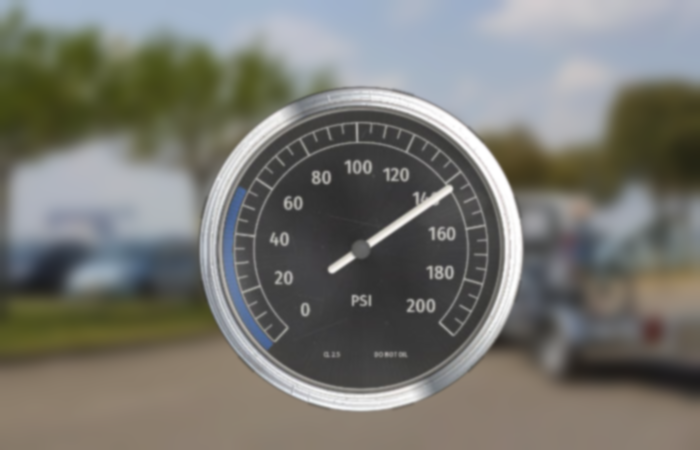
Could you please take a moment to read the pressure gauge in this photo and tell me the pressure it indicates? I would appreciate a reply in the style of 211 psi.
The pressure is 142.5 psi
